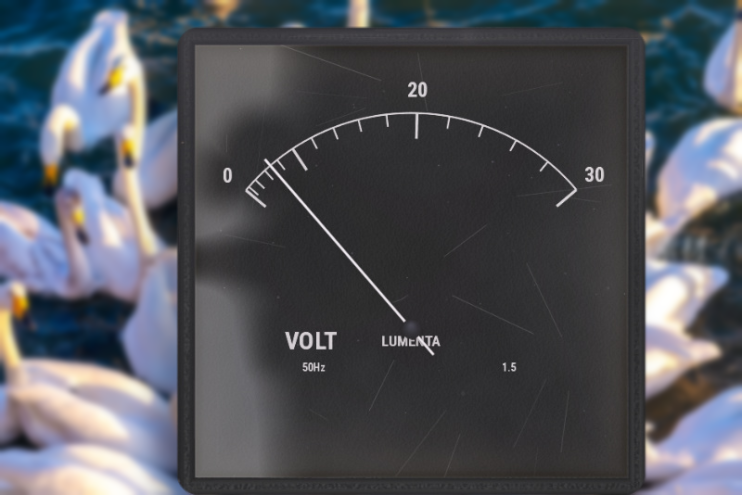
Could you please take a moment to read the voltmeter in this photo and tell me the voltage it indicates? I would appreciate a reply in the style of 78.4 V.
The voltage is 7 V
